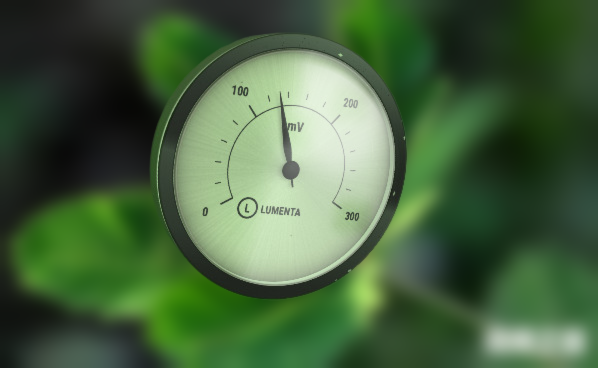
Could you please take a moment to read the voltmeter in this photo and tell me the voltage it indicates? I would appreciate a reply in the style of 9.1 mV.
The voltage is 130 mV
